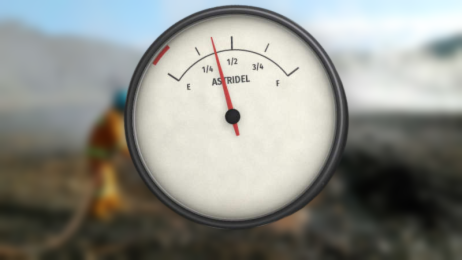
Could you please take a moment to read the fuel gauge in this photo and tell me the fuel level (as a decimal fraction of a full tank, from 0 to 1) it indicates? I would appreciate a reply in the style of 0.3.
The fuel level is 0.375
